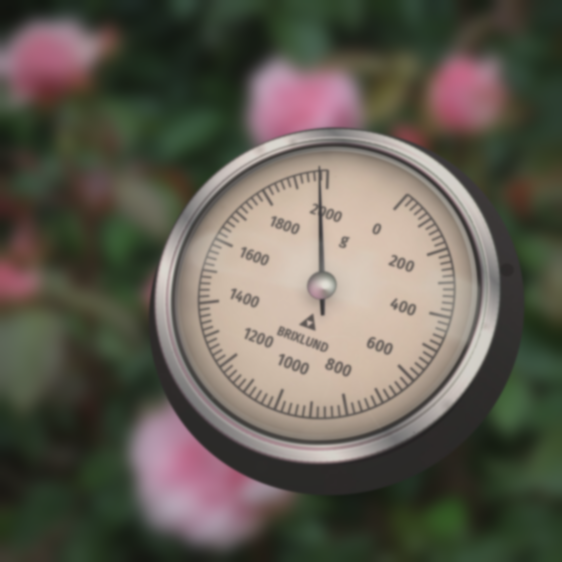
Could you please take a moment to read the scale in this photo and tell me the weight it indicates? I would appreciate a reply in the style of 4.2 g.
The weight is 1980 g
